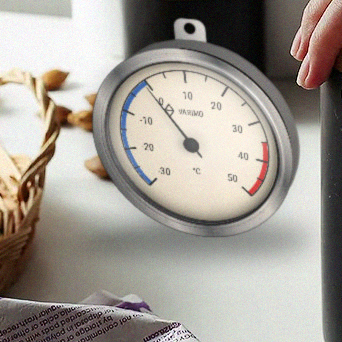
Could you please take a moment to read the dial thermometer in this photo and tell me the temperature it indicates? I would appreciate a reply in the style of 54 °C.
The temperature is 0 °C
